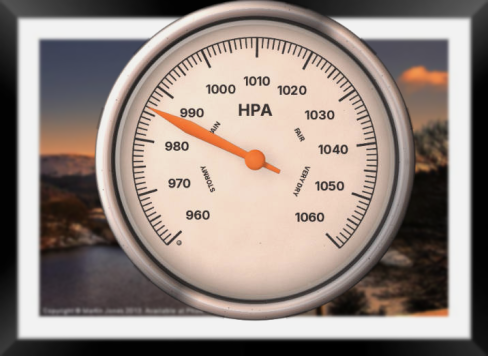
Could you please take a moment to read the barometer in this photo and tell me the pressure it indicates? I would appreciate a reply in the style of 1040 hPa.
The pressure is 986 hPa
